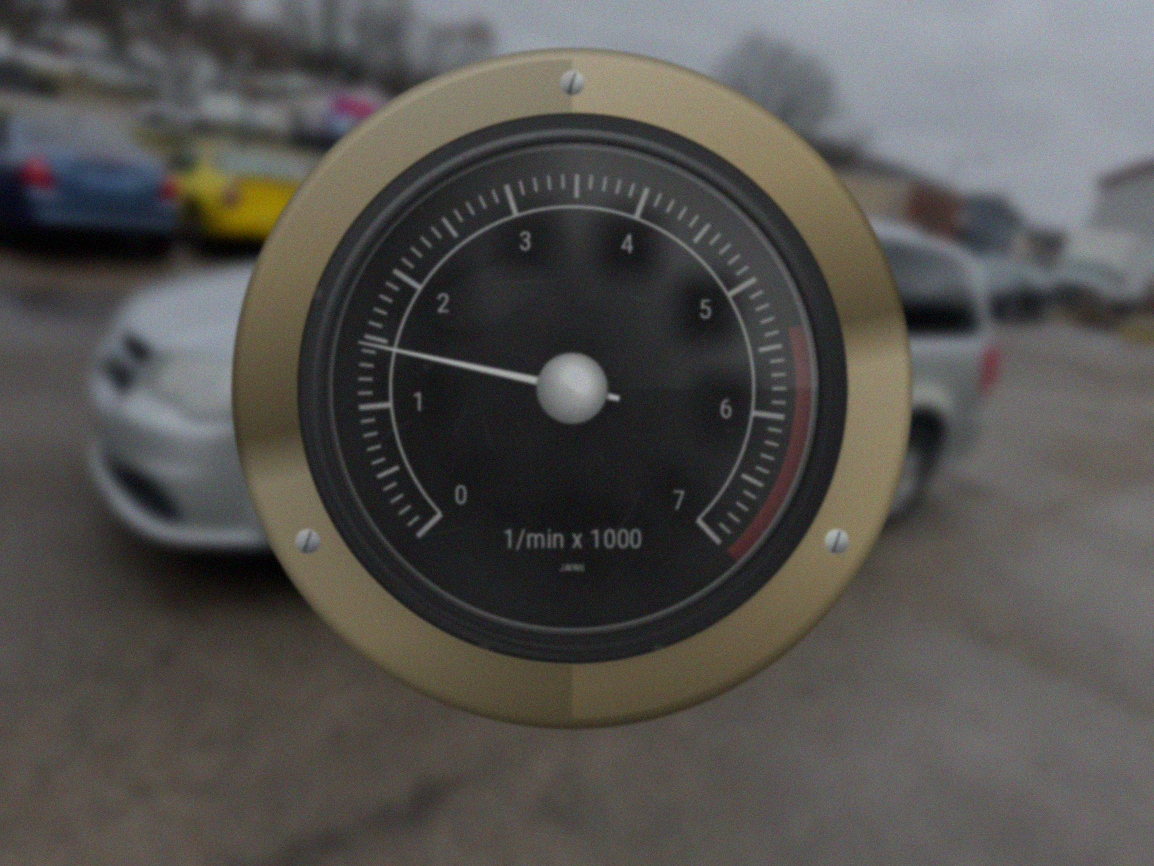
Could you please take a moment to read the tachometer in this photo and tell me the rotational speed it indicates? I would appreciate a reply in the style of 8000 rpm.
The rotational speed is 1450 rpm
